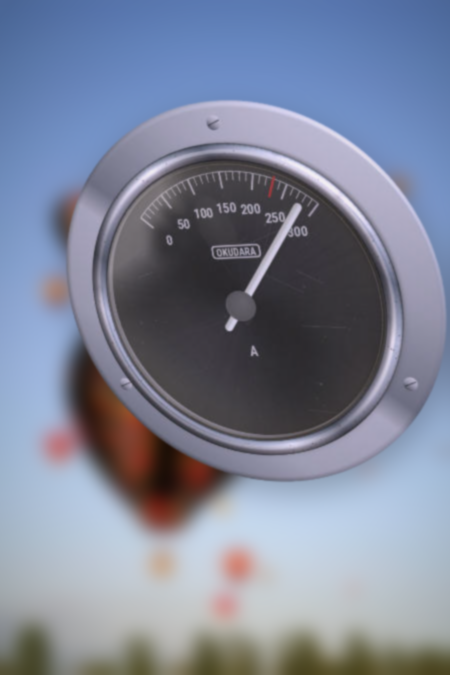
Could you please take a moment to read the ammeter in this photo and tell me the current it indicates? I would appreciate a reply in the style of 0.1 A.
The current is 280 A
